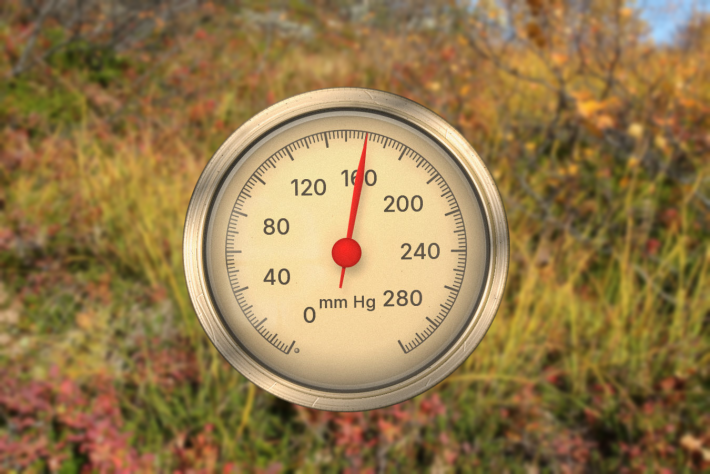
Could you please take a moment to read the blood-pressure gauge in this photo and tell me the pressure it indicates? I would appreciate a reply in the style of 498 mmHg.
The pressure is 160 mmHg
